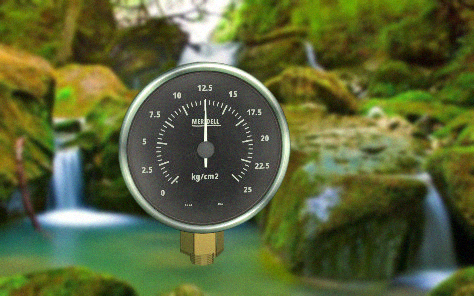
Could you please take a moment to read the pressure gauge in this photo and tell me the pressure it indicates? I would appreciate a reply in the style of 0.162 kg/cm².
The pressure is 12.5 kg/cm²
